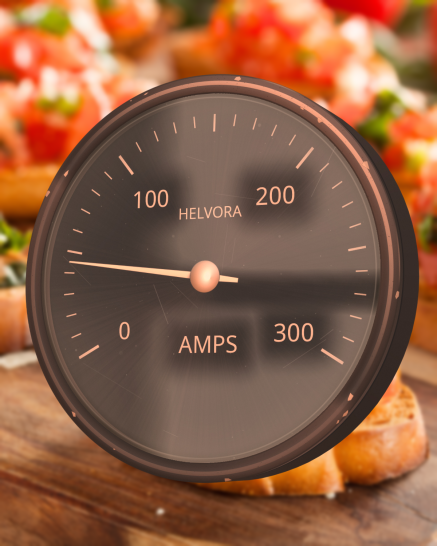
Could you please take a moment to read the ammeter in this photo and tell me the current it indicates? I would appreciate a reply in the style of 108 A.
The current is 45 A
